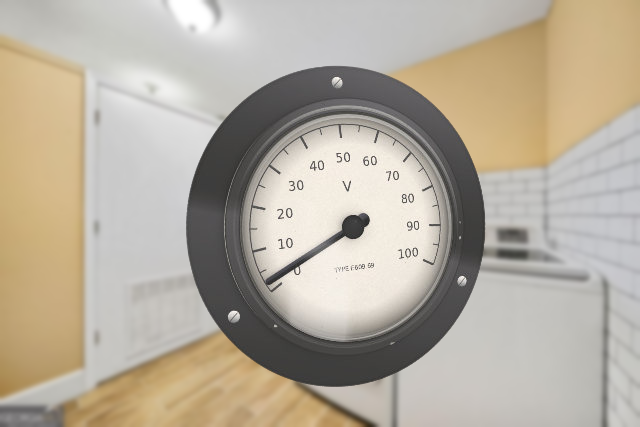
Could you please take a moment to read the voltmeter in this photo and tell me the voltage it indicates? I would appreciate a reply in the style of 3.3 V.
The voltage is 2.5 V
